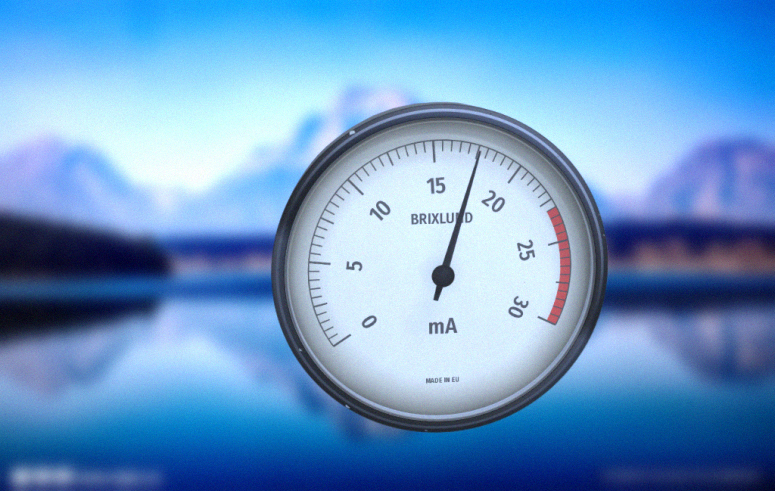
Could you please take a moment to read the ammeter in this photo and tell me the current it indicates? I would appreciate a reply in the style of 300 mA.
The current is 17.5 mA
